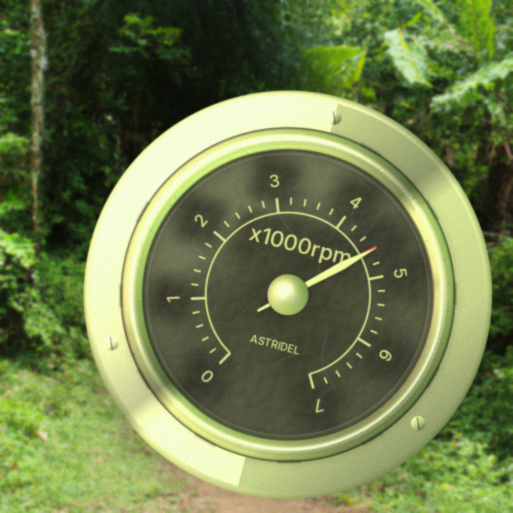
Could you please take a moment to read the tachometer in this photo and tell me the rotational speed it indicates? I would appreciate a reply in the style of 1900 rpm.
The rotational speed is 4600 rpm
